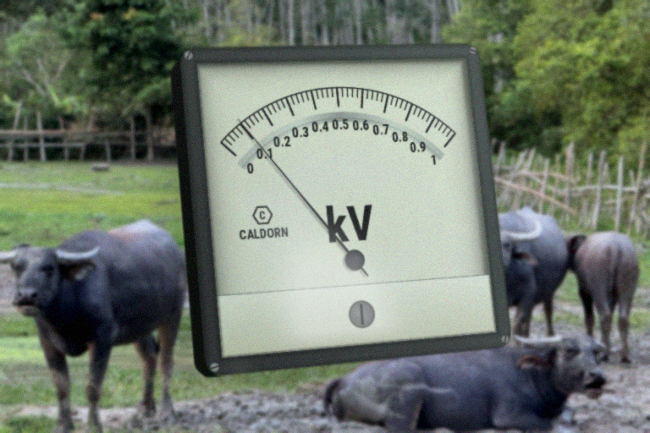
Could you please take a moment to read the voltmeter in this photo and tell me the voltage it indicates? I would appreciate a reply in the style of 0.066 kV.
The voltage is 0.1 kV
